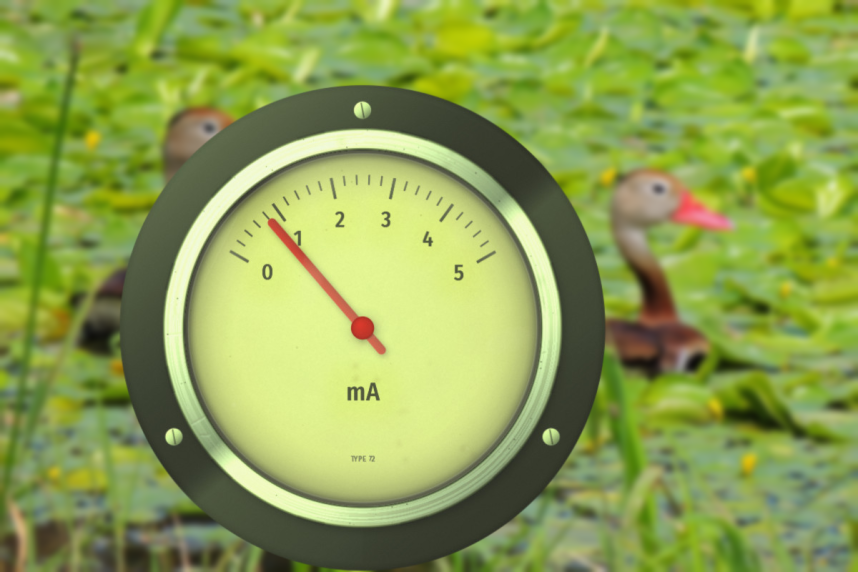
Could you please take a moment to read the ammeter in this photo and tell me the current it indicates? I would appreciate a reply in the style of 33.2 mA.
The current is 0.8 mA
